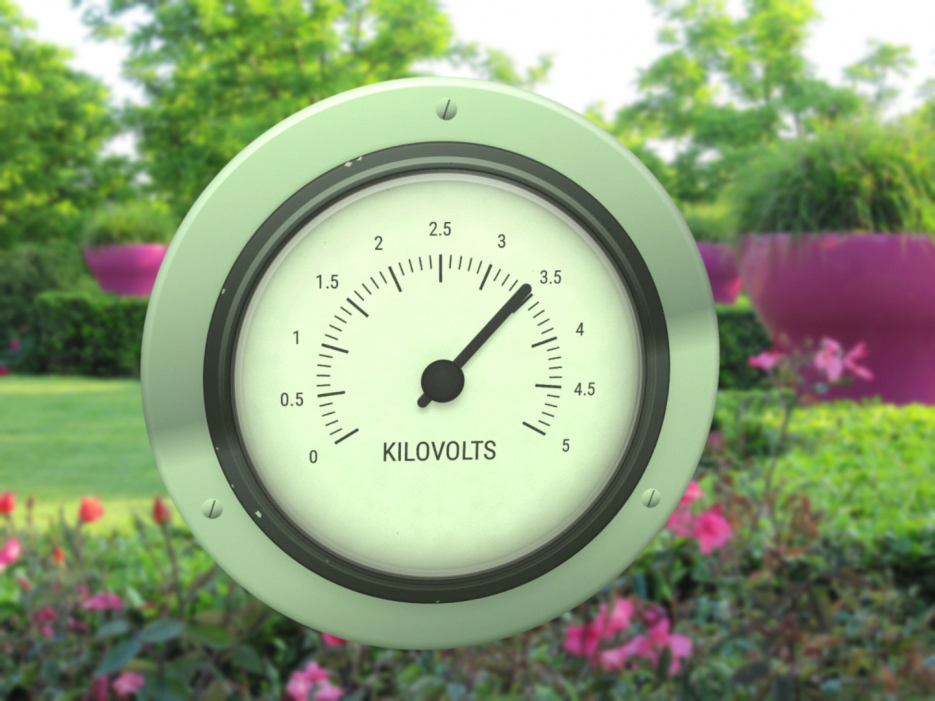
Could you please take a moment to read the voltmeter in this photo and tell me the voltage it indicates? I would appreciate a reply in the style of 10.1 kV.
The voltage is 3.4 kV
